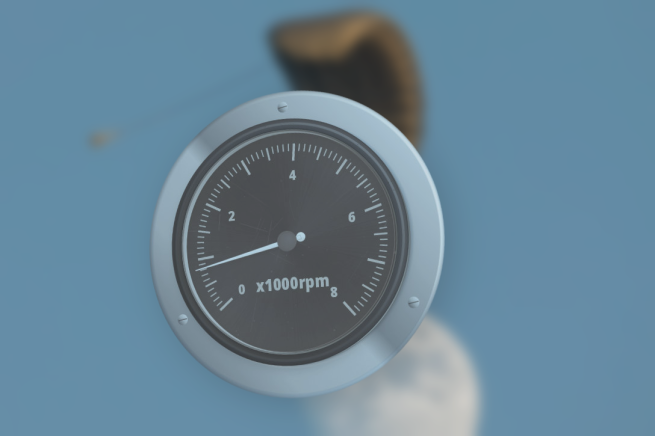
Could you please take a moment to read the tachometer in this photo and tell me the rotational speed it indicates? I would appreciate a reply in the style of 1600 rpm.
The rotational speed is 800 rpm
